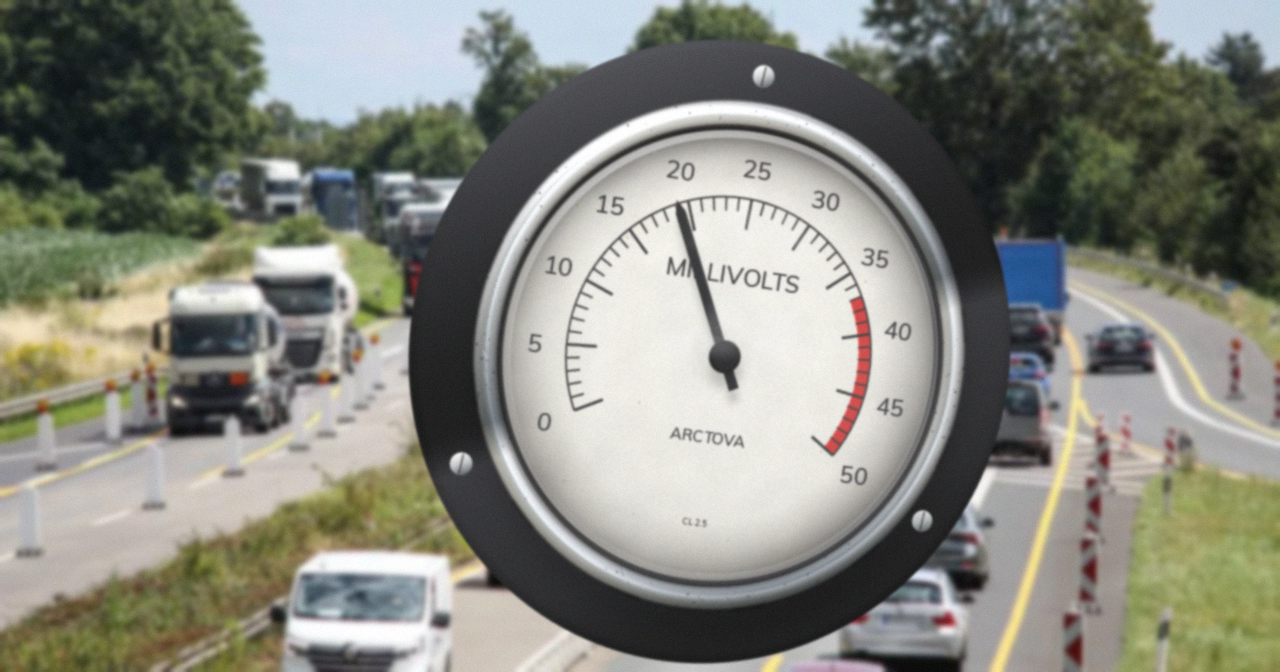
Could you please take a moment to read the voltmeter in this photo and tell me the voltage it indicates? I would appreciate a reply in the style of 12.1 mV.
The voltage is 19 mV
